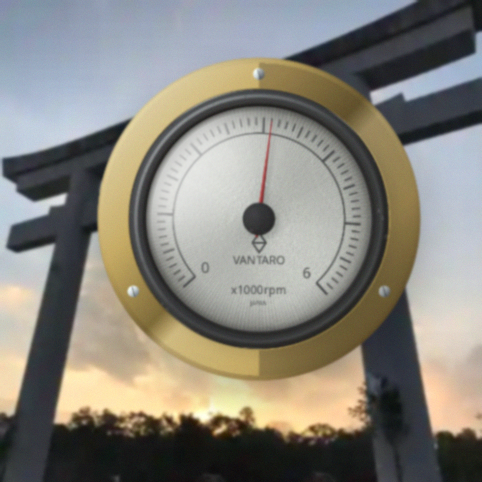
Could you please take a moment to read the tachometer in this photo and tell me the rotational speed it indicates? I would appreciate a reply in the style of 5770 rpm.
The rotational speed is 3100 rpm
